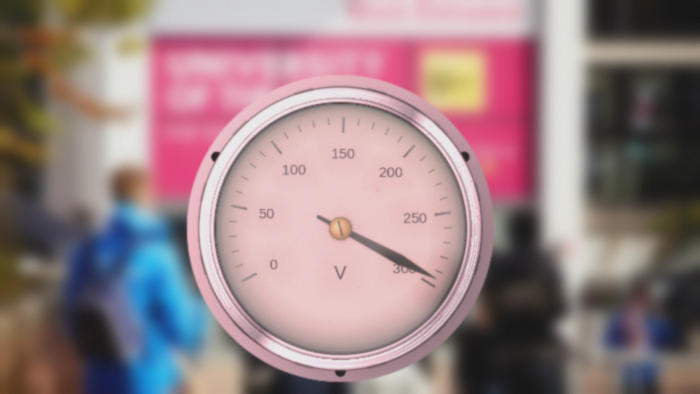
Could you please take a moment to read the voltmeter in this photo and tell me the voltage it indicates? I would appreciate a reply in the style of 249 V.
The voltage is 295 V
